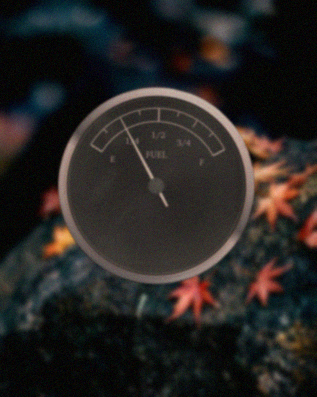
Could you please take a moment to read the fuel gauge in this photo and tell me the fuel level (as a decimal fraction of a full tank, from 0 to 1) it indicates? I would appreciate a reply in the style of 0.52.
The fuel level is 0.25
